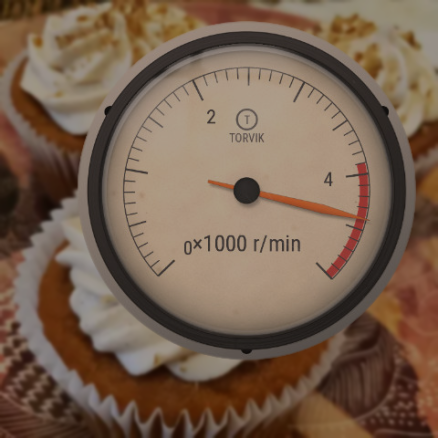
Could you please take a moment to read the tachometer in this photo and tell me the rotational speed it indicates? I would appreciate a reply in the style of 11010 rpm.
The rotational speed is 4400 rpm
